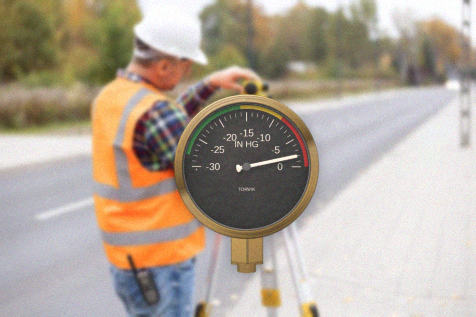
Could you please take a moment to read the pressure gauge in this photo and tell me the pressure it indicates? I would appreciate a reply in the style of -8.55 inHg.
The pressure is -2 inHg
